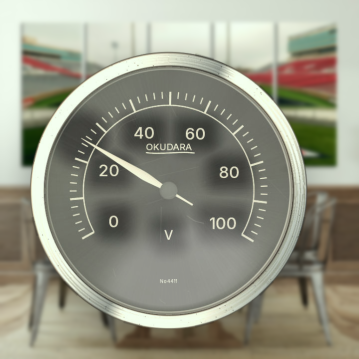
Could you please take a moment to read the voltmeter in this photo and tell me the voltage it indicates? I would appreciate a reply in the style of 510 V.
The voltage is 25 V
